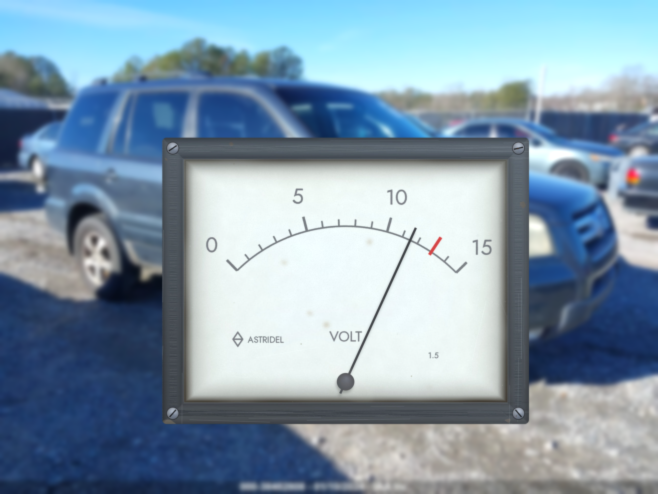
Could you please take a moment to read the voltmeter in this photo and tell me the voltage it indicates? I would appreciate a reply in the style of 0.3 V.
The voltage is 11.5 V
